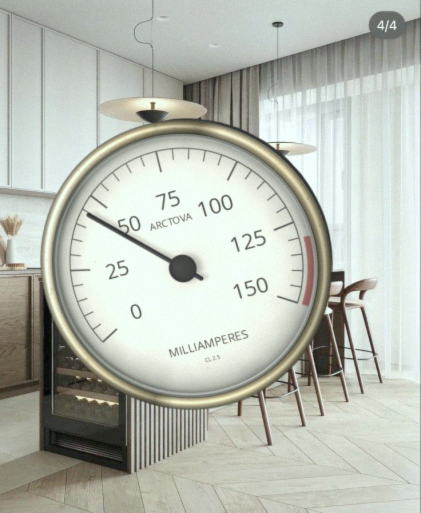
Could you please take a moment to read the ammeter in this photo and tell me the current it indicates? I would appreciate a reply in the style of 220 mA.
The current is 45 mA
